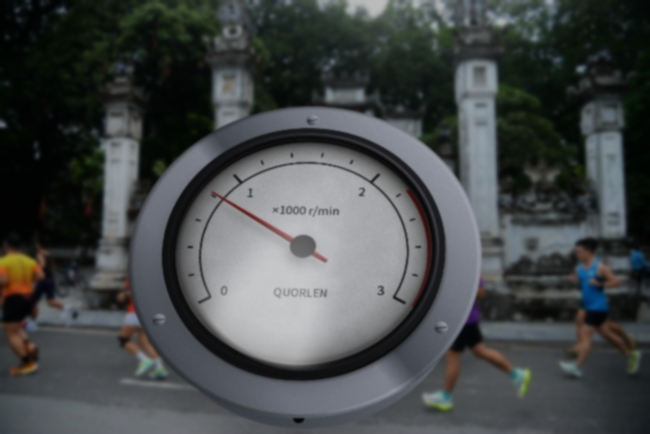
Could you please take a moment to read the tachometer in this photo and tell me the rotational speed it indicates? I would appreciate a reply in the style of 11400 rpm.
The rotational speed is 800 rpm
